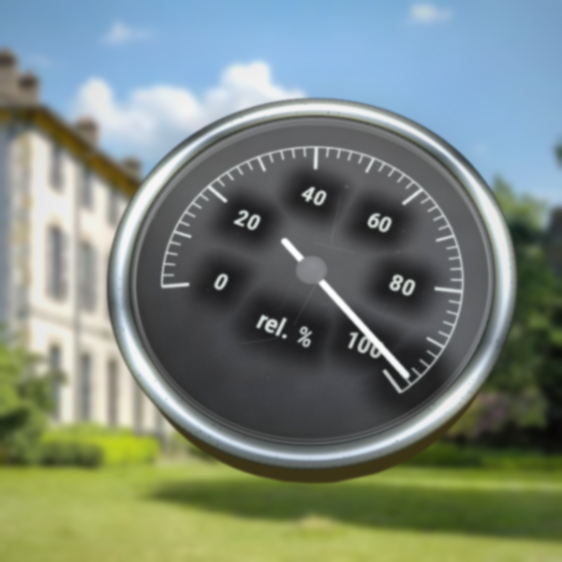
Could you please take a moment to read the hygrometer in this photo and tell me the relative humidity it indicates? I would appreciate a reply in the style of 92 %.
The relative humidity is 98 %
